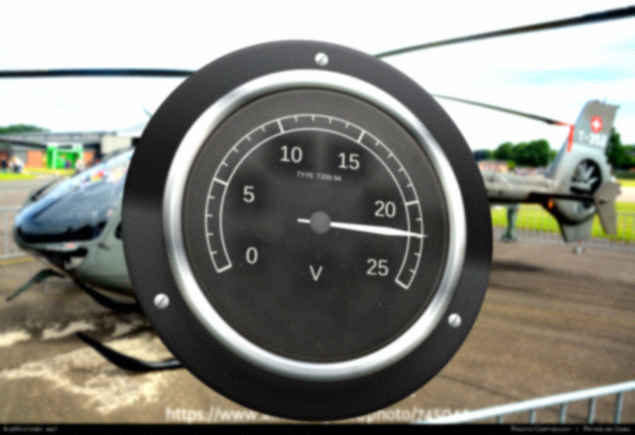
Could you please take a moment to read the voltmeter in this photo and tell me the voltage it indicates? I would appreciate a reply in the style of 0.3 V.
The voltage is 22 V
